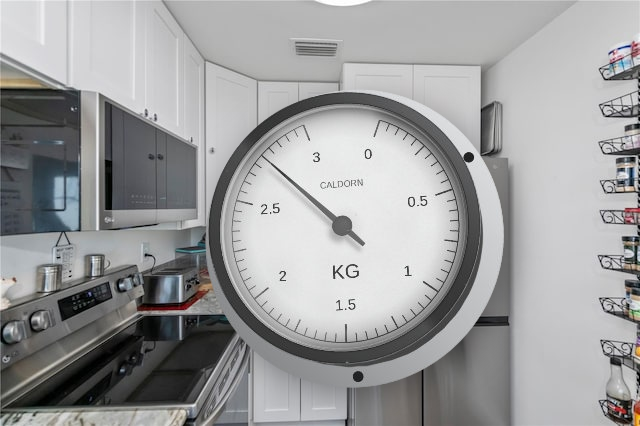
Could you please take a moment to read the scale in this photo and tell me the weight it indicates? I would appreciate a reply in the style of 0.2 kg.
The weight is 2.75 kg
